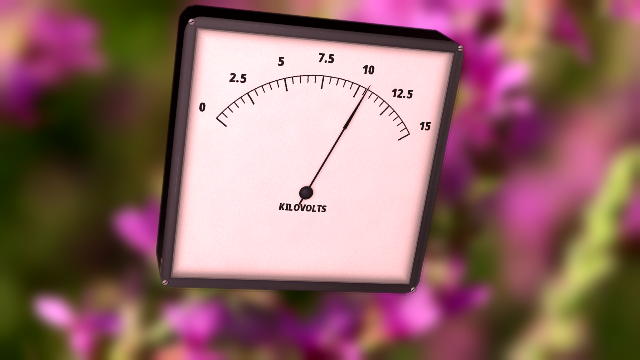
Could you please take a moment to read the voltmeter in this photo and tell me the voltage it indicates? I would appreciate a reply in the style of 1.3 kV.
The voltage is 10.5 kV
